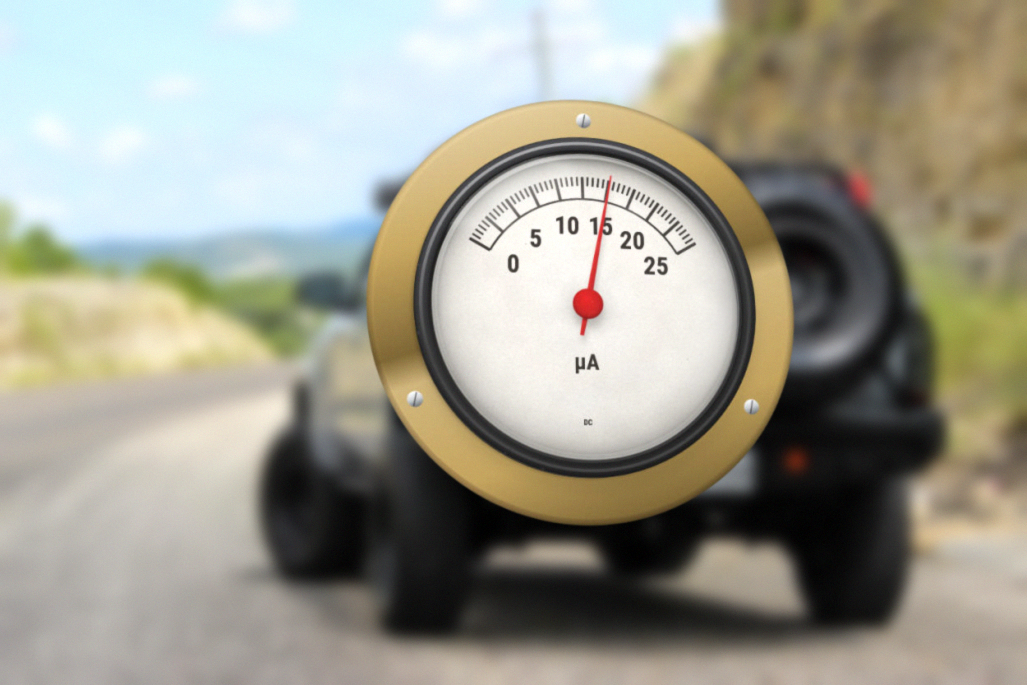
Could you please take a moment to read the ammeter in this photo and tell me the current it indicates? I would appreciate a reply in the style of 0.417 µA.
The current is 15 µA
